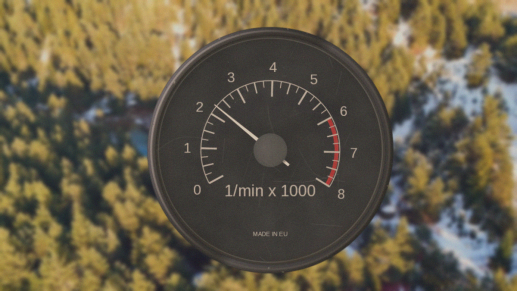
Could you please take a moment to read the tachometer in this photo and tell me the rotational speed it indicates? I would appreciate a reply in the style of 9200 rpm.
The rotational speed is 2250 rpm
